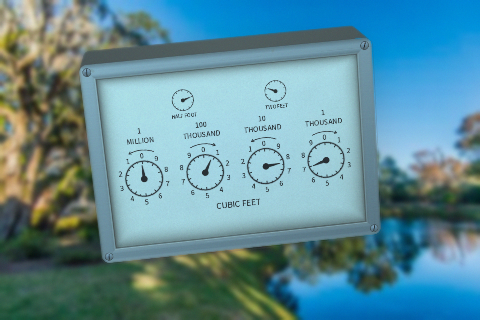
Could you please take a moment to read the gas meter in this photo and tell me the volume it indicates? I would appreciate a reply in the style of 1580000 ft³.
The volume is 7700 ft³
